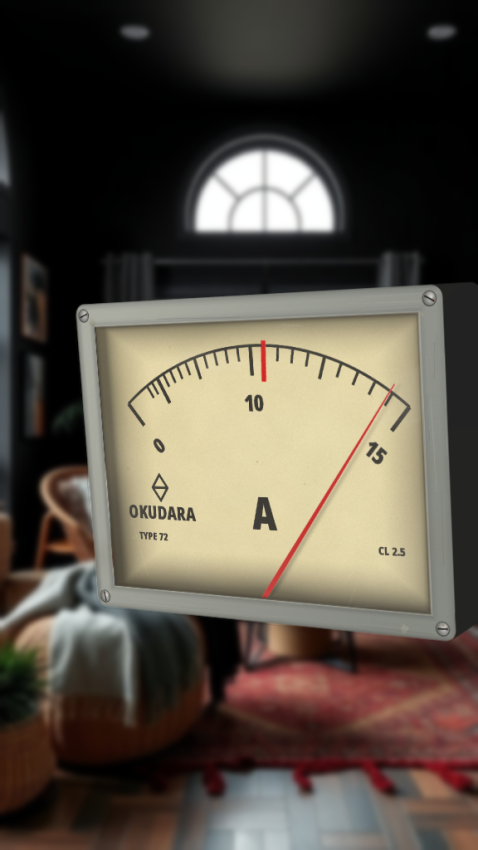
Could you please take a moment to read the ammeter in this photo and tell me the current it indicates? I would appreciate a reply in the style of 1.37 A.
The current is 14.5 A
